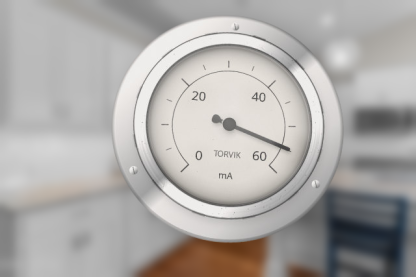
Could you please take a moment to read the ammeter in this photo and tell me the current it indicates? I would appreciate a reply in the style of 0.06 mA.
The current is 55 mA
